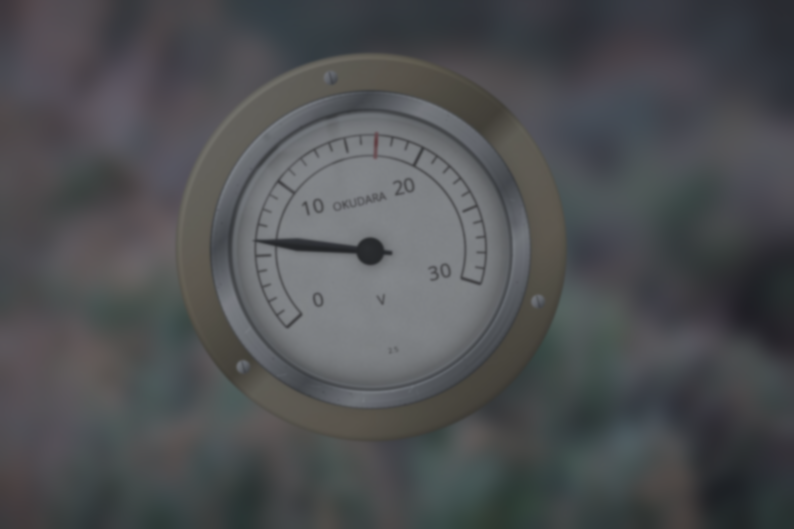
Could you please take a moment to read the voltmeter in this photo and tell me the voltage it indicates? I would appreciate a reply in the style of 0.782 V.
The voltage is 6 V
